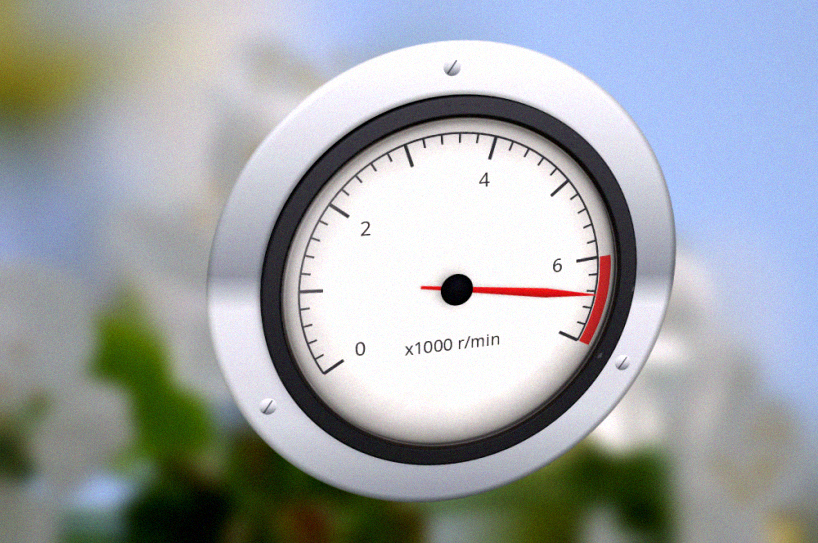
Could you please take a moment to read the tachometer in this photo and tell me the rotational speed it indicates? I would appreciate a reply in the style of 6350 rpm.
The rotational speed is 6400 rpm
